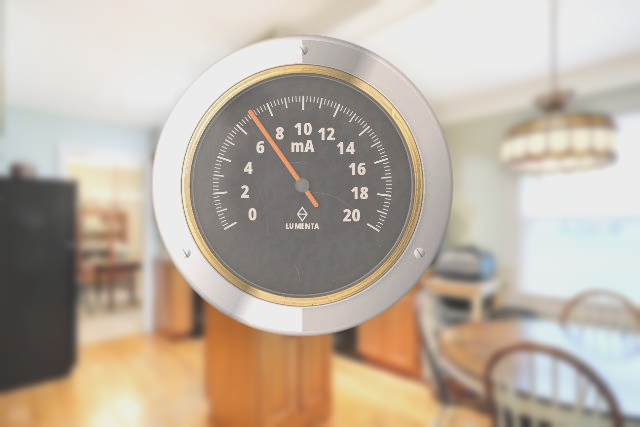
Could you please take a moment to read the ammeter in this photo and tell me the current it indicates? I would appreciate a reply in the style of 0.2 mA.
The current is 7 mA
